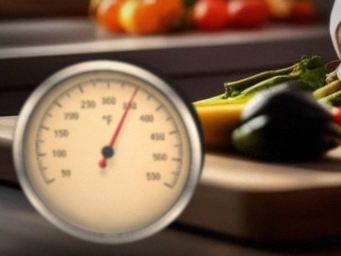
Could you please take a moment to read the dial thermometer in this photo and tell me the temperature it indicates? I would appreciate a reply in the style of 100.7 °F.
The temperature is 350 °F
